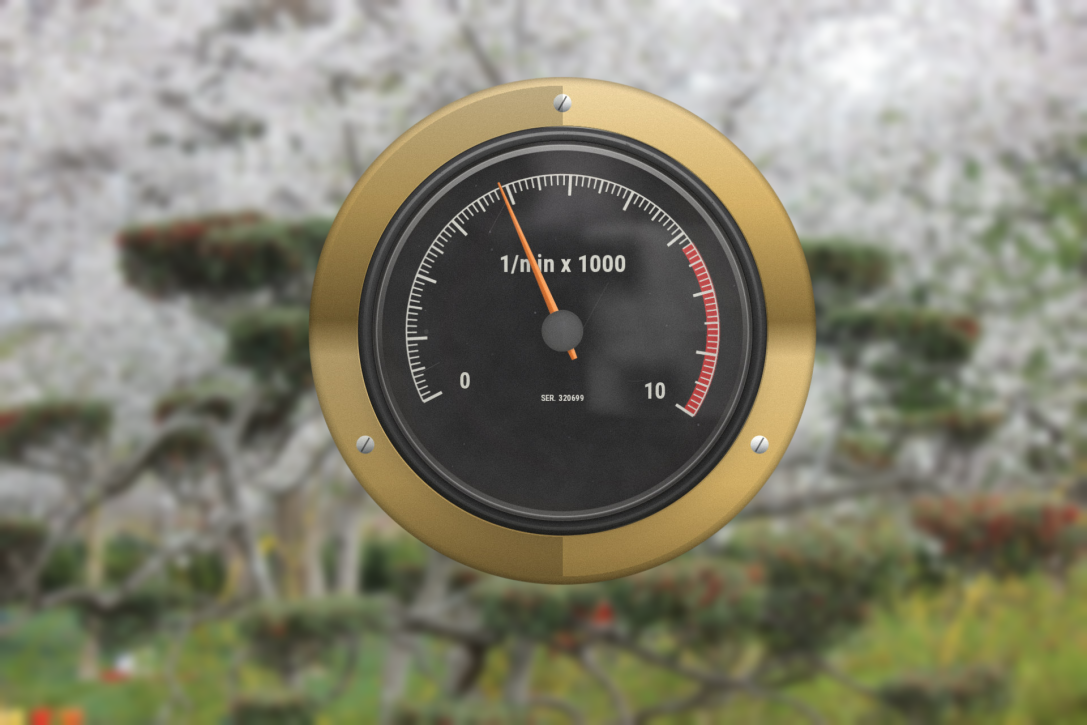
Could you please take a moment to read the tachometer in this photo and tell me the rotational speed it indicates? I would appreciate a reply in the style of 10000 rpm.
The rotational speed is 3900 rpm
